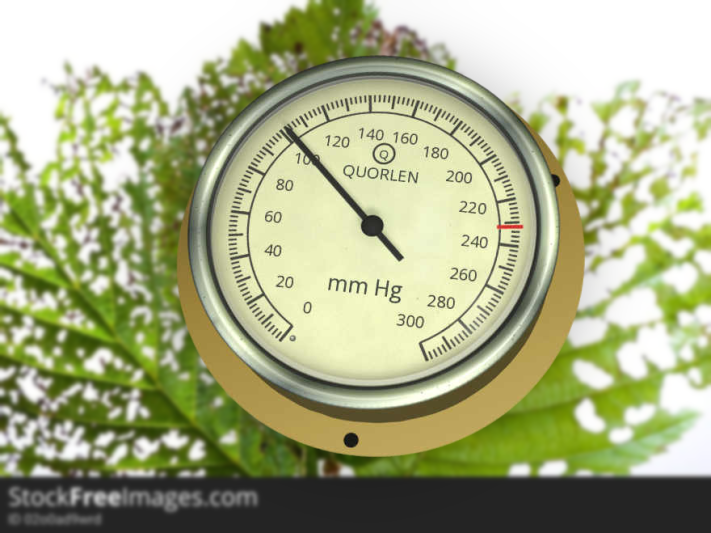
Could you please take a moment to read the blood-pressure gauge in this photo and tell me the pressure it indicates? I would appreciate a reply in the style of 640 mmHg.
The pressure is 102 mmHg
